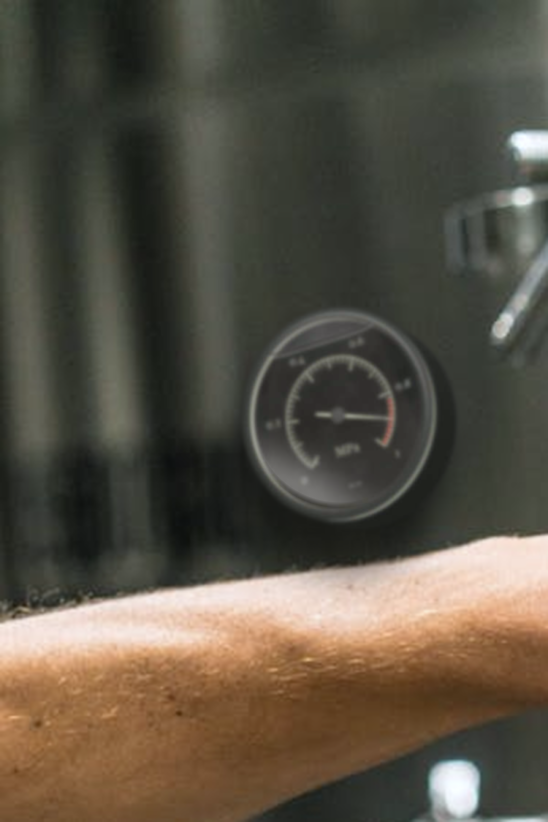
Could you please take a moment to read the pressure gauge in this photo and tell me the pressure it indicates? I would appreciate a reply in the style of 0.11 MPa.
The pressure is 0.9 MPa
